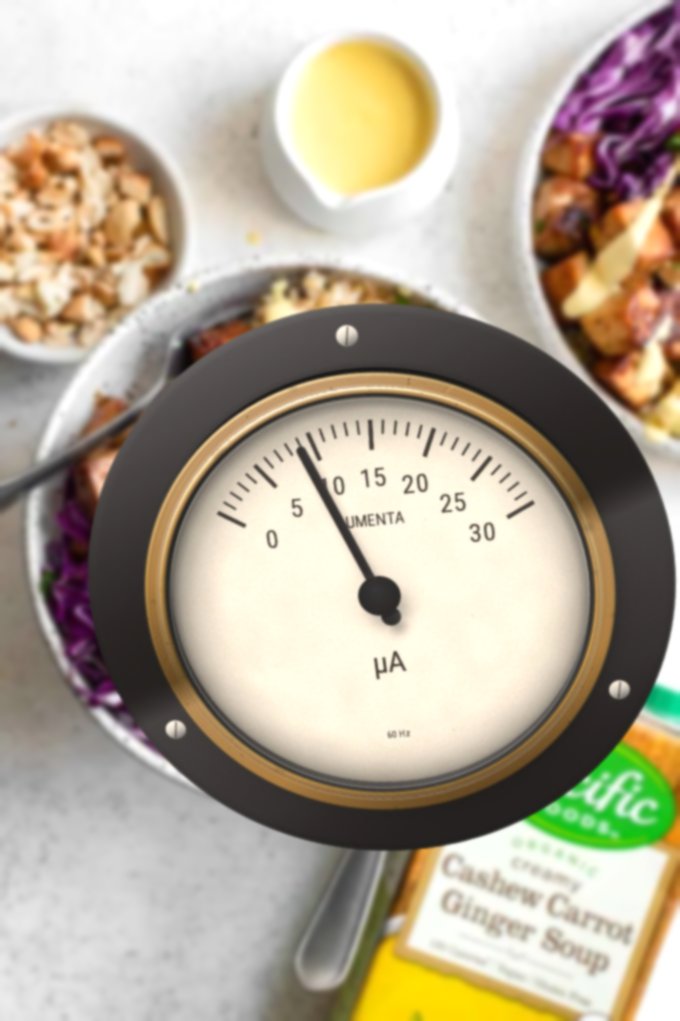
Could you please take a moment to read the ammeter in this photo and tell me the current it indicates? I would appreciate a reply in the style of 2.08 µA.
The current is 9 µA
